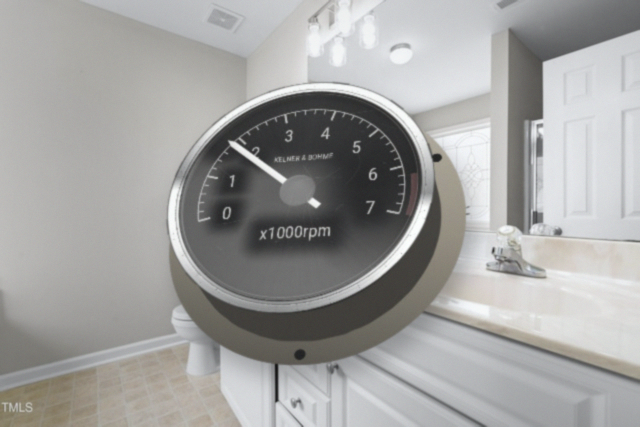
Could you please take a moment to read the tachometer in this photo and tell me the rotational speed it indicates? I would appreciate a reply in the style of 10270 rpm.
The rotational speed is 1800 rpm
